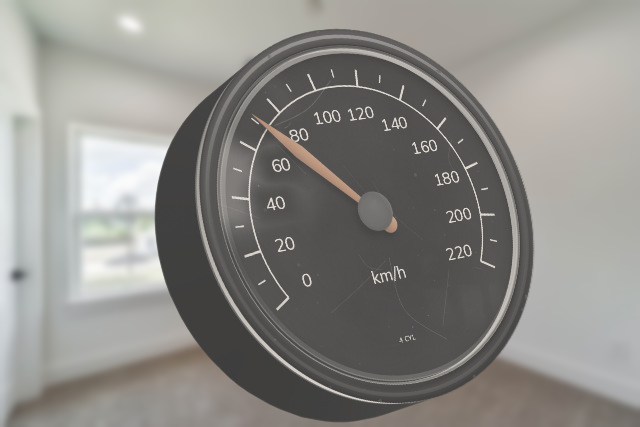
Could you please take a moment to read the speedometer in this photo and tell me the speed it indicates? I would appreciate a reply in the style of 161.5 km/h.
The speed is 70 km/h
